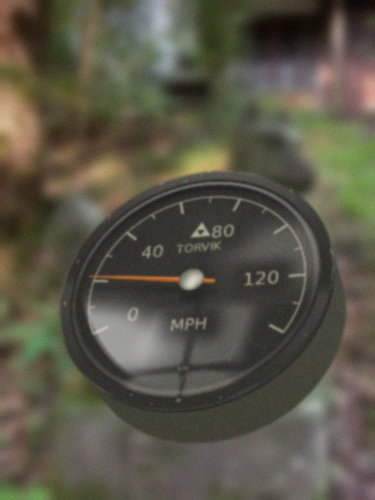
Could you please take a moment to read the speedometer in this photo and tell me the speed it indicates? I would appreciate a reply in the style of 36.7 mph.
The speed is 20 mph
